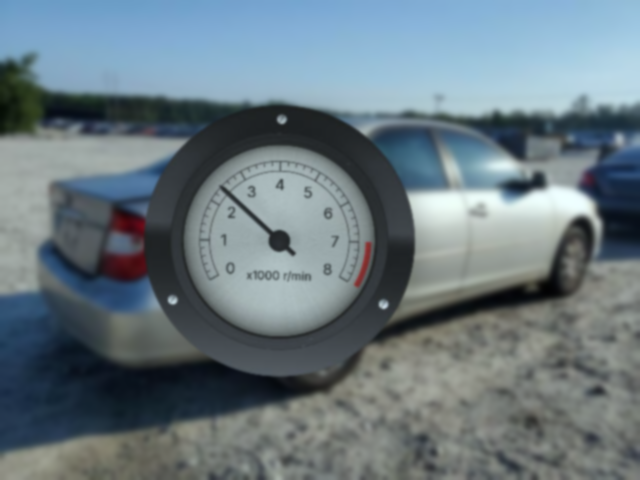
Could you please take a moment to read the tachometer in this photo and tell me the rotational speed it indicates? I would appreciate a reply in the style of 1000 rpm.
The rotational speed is 2400 rpm
